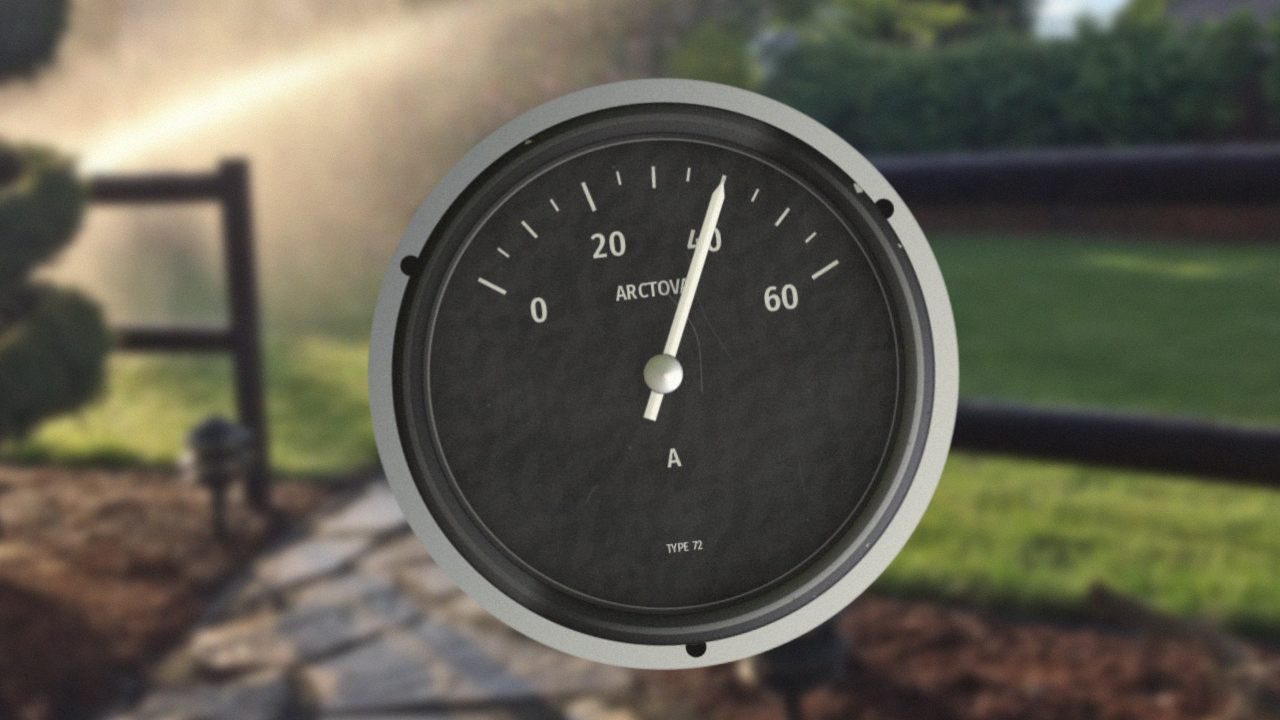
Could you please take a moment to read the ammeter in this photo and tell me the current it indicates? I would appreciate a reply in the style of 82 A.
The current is 40 A
